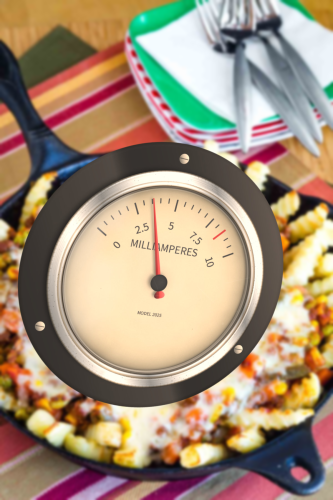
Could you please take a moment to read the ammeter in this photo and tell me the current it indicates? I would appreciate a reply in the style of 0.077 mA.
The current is 3.5 mA
